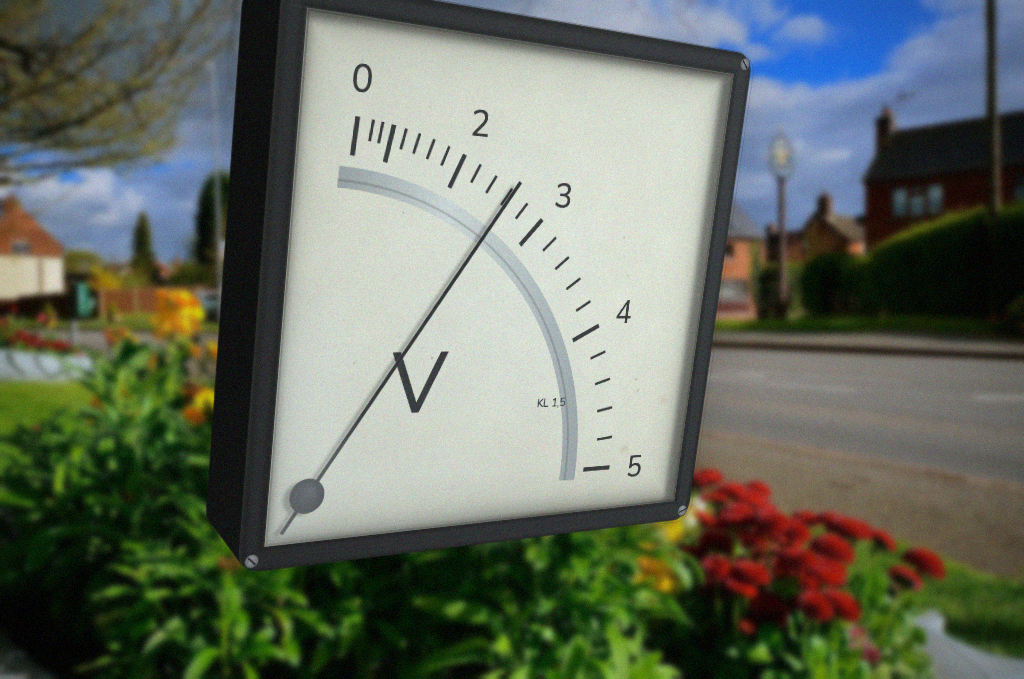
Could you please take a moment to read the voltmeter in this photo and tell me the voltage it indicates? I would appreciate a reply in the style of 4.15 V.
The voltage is 2.6 V
